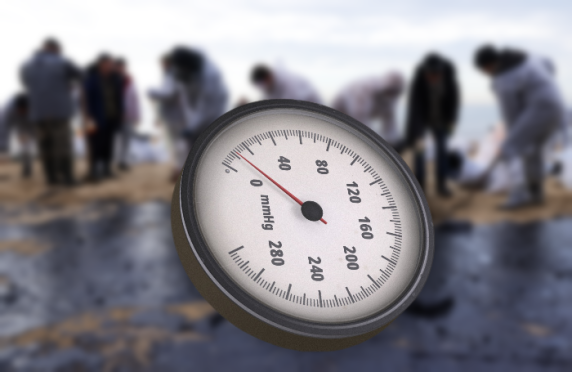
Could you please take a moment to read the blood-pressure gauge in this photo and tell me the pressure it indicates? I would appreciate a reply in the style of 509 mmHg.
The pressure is 10 mmHg
